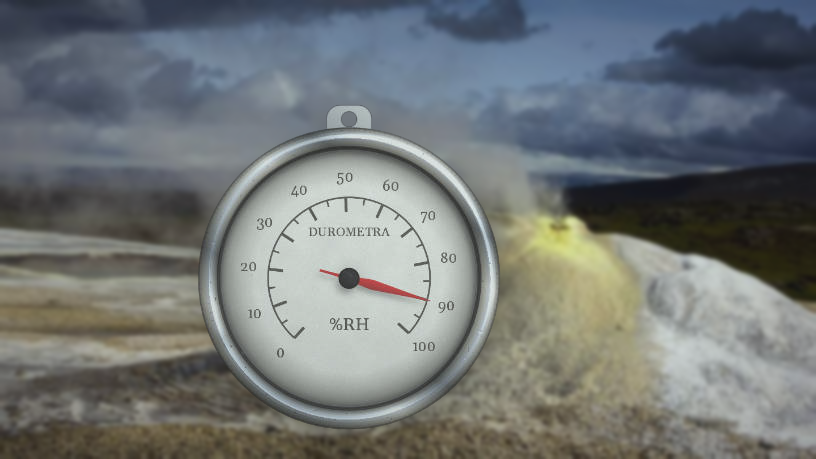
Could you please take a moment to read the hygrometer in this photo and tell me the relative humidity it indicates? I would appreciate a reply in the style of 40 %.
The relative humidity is 90 %
